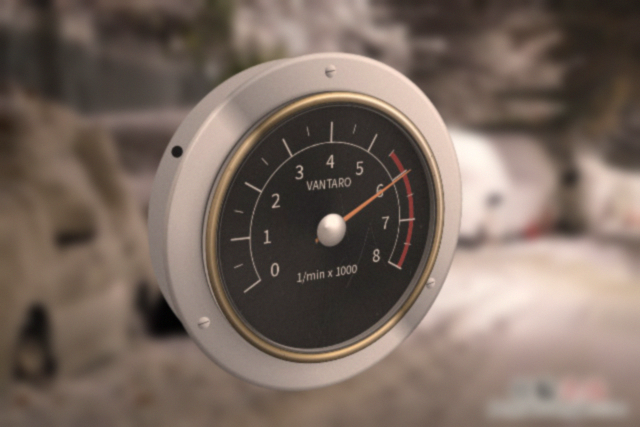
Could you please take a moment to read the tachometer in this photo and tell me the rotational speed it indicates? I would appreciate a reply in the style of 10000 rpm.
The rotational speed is 6000 rpm
